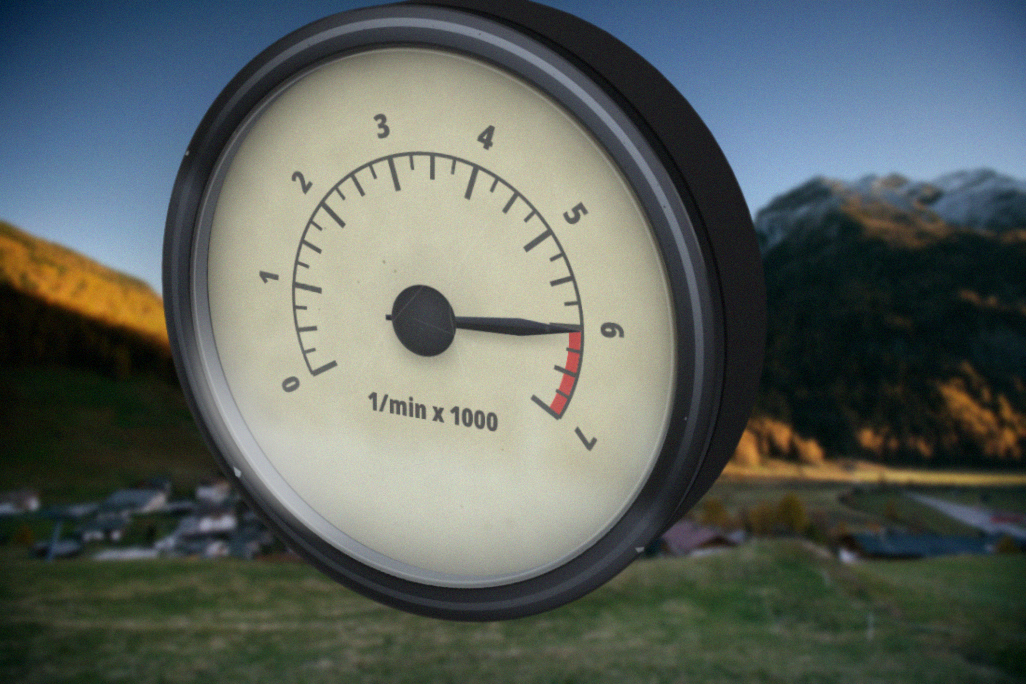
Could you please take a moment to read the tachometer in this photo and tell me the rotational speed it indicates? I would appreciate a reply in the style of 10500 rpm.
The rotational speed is 6000 rpm
